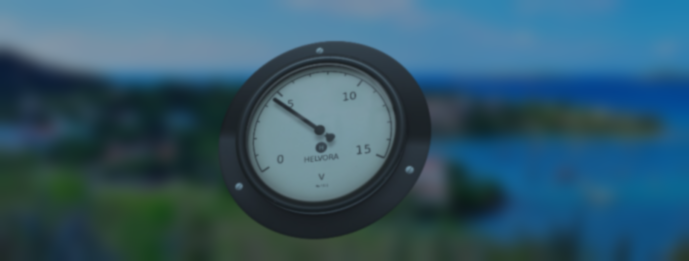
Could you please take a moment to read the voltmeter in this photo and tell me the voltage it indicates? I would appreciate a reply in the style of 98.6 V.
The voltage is 4.5 V
